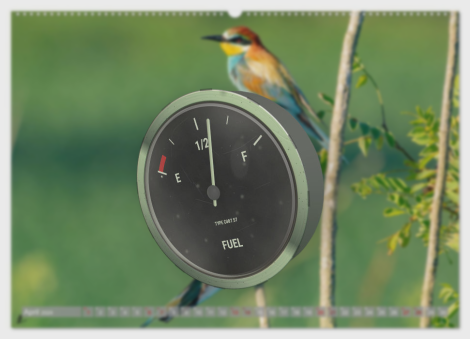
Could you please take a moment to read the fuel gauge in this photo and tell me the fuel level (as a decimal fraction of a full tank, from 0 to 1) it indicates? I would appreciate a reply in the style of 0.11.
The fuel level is 0.625
